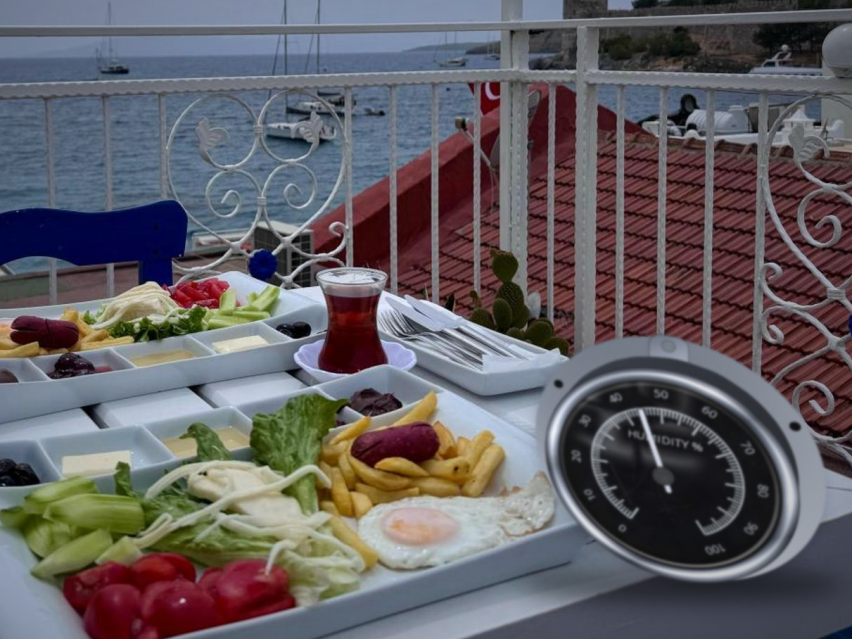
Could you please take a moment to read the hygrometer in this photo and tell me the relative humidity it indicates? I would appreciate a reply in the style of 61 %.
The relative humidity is 45 %
